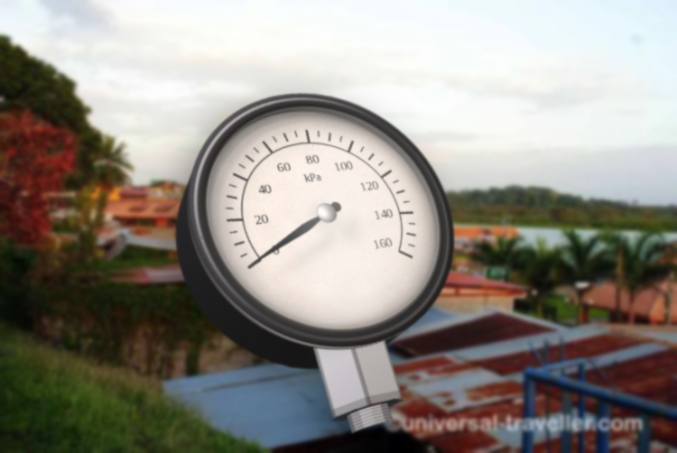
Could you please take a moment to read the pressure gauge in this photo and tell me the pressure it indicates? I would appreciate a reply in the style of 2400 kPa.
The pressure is 0 kPa
